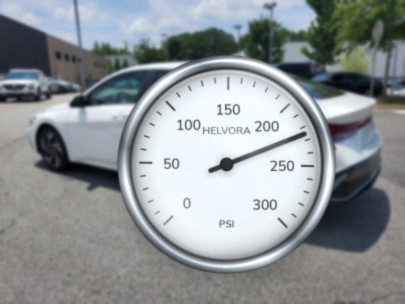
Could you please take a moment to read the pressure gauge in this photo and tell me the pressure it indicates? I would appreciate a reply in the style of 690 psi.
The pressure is 225 psi
